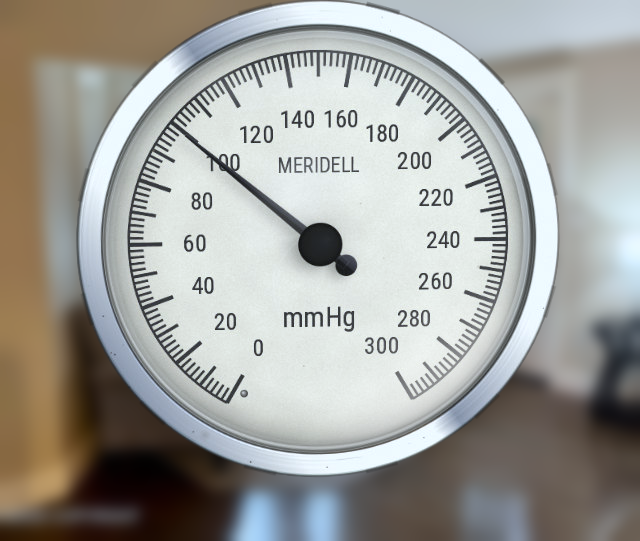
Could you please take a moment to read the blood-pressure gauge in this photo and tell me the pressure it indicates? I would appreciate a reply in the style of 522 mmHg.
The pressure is 100 mmHg
